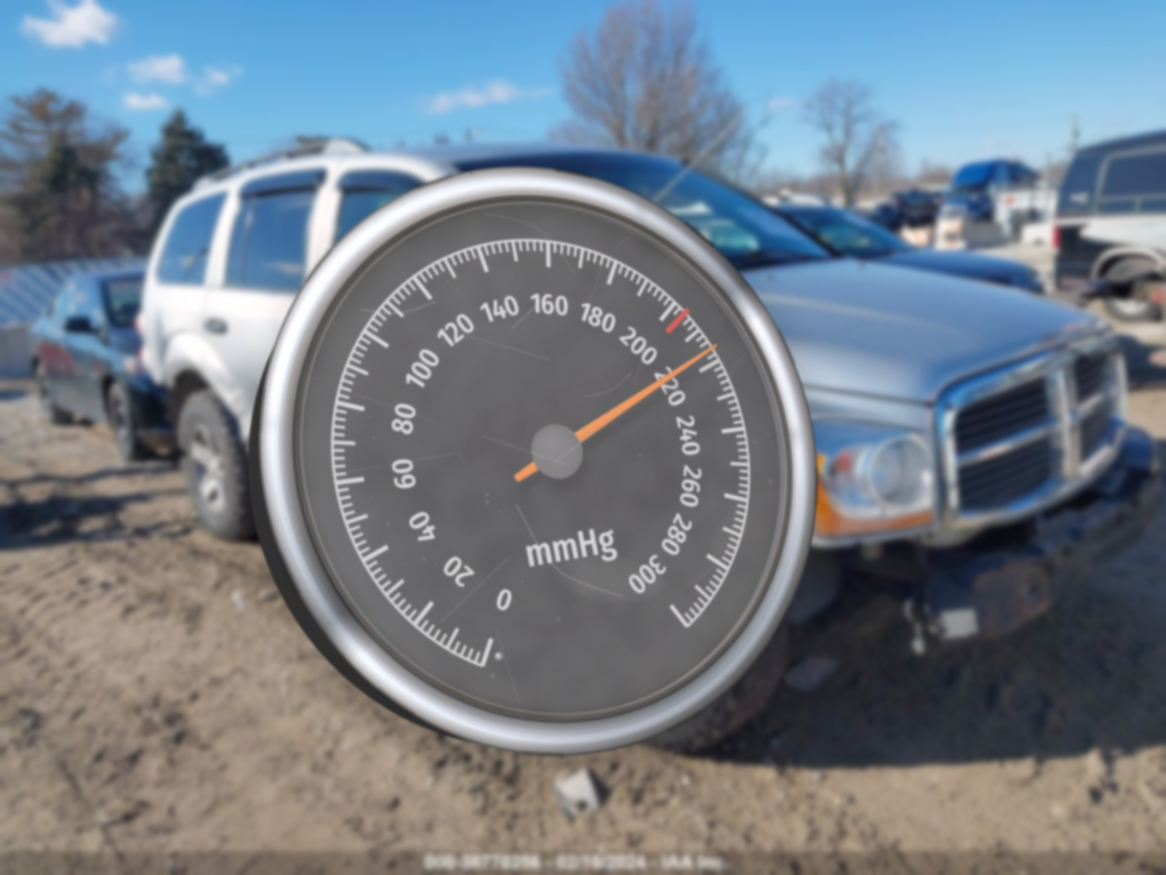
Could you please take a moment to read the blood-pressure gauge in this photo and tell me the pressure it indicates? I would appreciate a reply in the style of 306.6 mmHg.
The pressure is 216 mmHg
